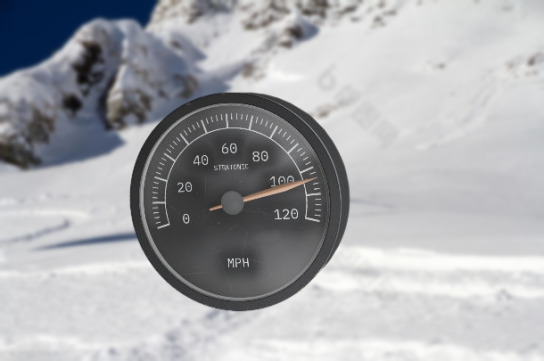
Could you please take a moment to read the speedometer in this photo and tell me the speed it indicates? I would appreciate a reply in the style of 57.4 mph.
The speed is 104 mph
